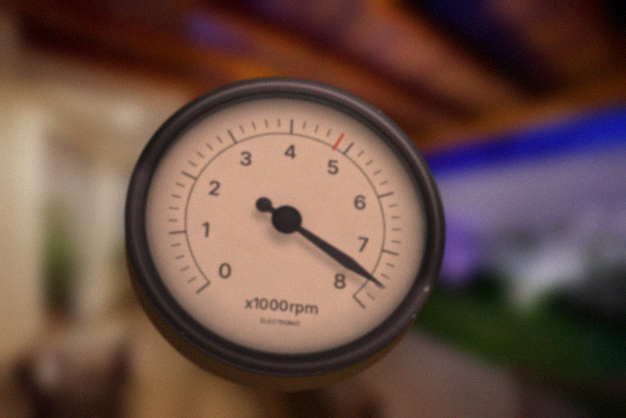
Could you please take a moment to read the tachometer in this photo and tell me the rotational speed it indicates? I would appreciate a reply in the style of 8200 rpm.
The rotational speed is 7600 rpm
